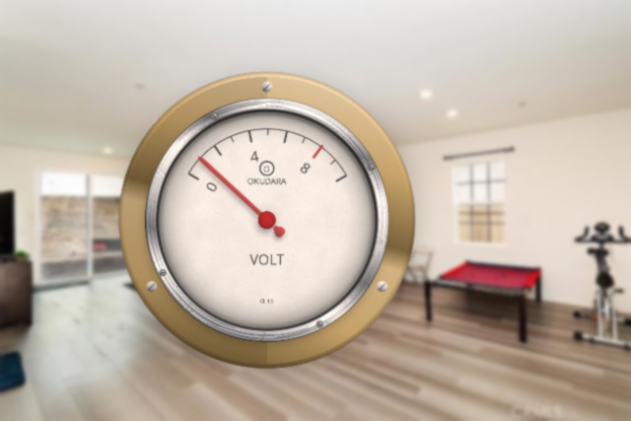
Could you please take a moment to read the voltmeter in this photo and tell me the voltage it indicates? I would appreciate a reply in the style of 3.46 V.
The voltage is 1 V
